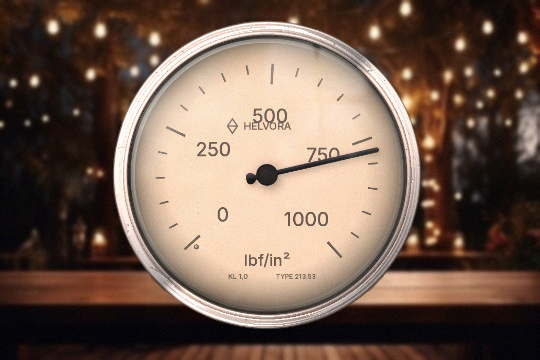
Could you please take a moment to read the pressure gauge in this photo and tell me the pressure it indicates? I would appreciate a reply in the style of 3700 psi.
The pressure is 775 psi
